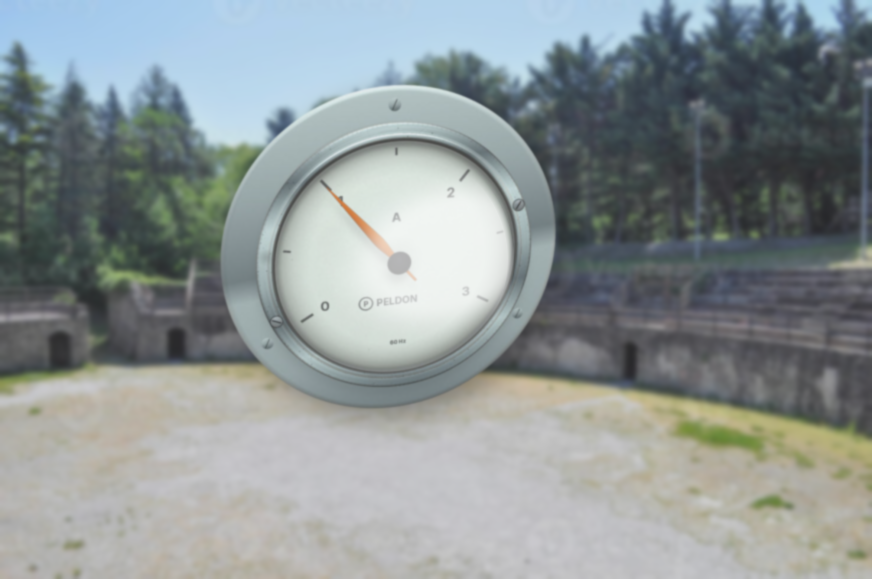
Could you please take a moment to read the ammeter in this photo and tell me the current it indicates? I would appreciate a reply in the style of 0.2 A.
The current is 1 A
